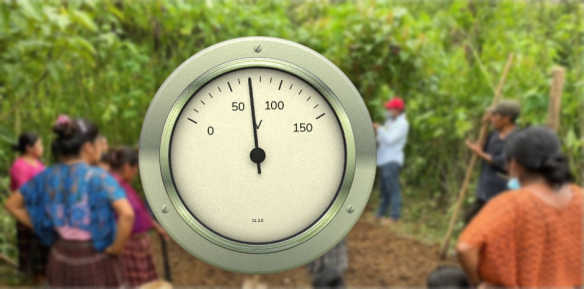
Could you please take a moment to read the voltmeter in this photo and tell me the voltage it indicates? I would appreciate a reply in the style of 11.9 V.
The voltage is 70 V
